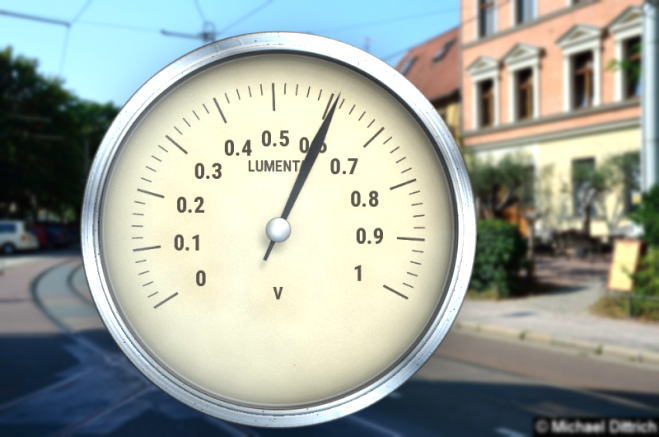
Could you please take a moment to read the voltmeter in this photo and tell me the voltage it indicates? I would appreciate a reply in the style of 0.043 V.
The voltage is 0.61 V
